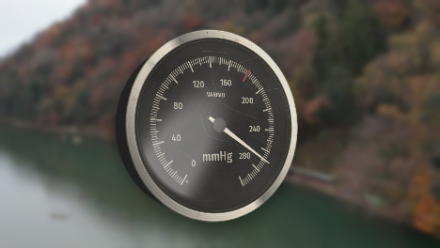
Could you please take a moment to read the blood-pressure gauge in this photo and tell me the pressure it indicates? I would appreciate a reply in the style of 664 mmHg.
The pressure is 270 mmHg
